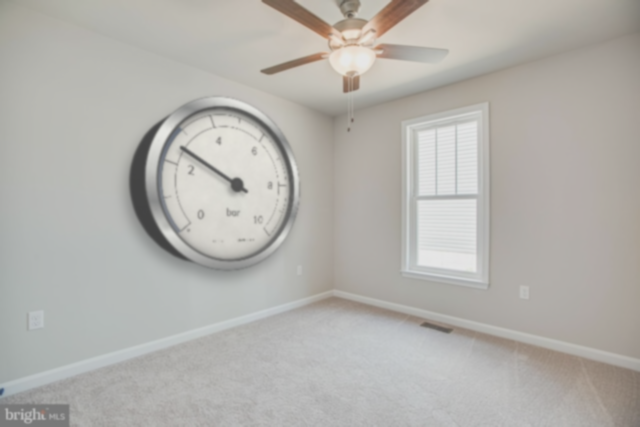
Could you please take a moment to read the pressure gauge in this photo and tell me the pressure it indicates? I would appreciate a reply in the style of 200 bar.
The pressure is 2.5 bar
